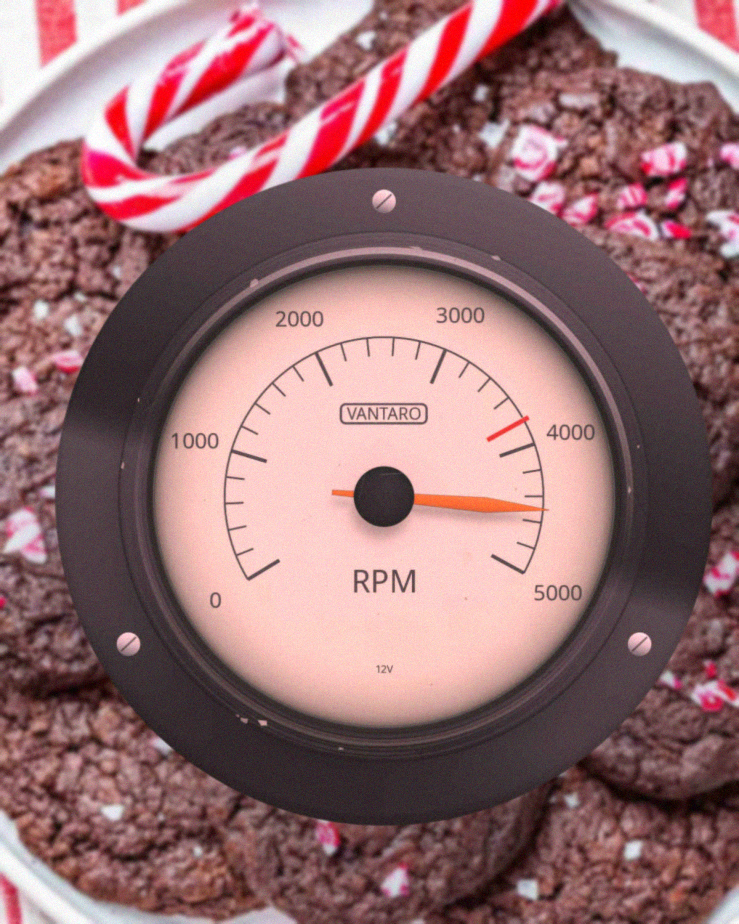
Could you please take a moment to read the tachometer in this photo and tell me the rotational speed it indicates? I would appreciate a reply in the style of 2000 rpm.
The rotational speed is 4500 rpm
